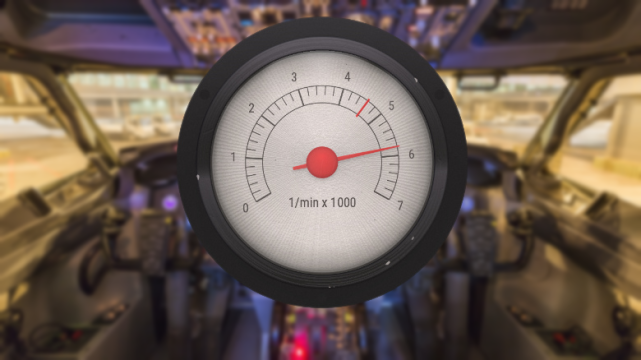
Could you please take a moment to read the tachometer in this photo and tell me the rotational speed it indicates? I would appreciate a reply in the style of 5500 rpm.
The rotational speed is 5800 rpm
